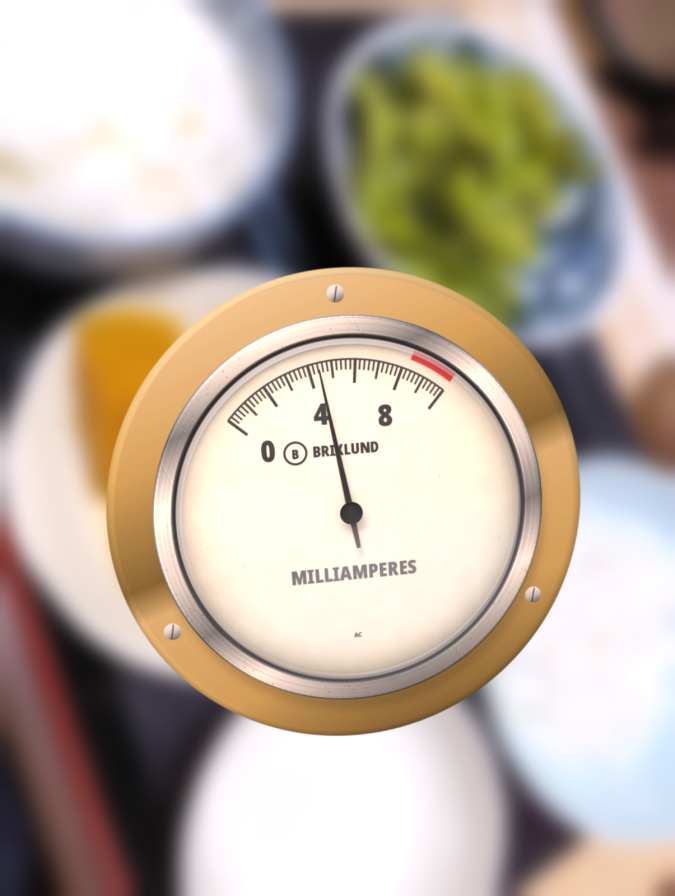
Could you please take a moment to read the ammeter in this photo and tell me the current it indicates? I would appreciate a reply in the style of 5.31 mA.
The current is 4.4 mA
